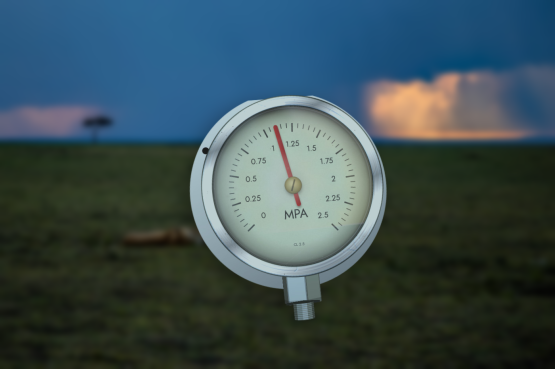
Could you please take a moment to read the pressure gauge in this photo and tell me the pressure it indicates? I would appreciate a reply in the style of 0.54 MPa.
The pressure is 1.1 MPa
